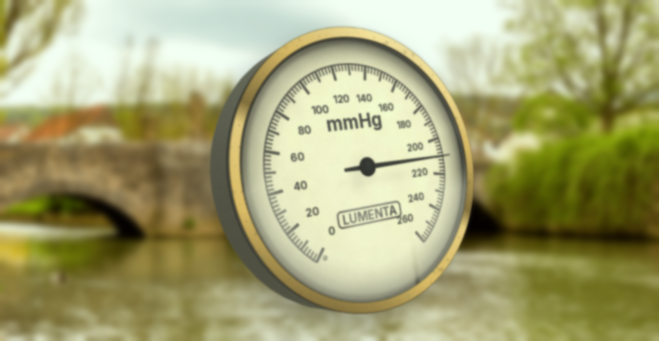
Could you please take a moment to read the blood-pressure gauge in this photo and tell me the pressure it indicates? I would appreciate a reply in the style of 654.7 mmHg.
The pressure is 210 mmHg
